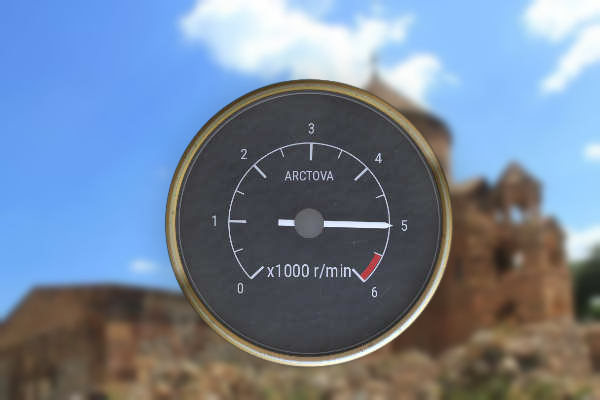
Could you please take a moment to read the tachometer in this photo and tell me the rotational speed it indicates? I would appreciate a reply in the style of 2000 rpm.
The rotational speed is 5000 rpm
